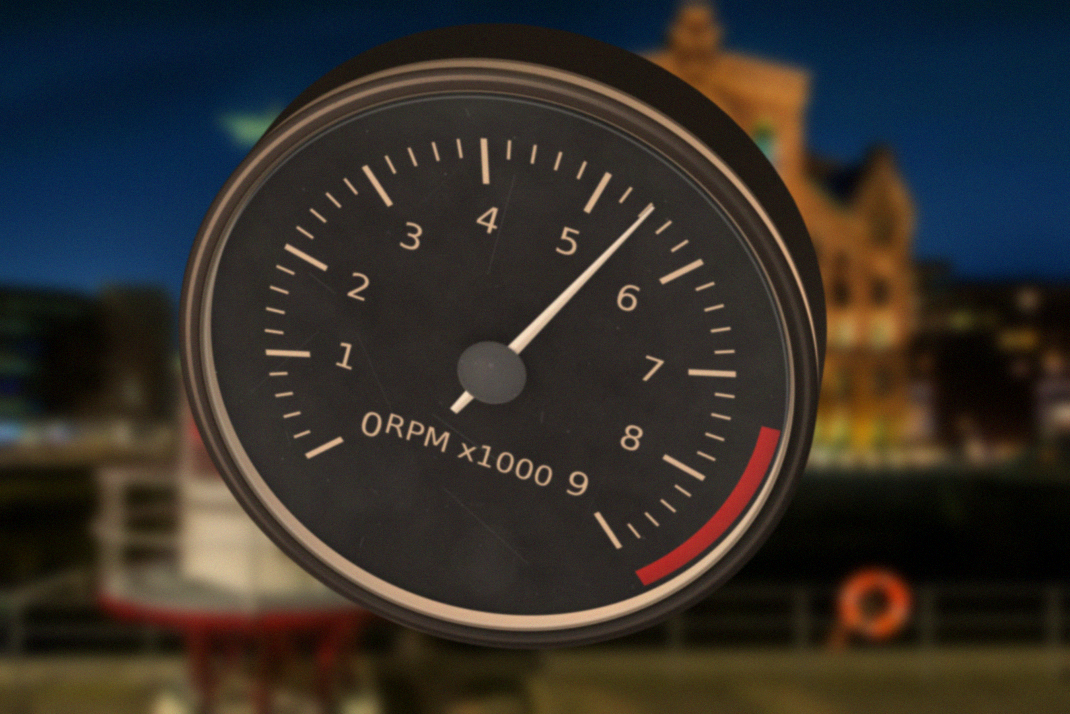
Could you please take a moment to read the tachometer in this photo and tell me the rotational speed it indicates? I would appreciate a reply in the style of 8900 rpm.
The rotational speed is 5400 rpm
